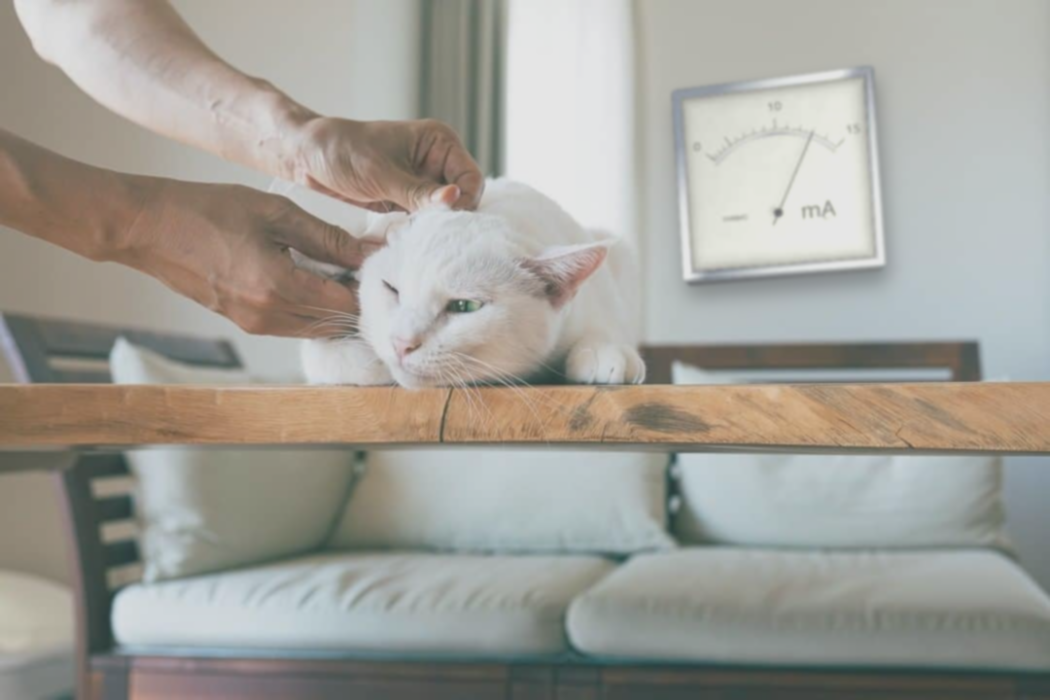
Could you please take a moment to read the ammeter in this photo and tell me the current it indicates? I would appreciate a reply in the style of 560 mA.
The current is 13 mA
